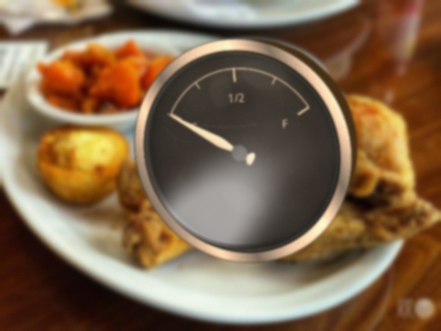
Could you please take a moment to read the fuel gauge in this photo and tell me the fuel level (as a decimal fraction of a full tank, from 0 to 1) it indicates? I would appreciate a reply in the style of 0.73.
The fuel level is 0
